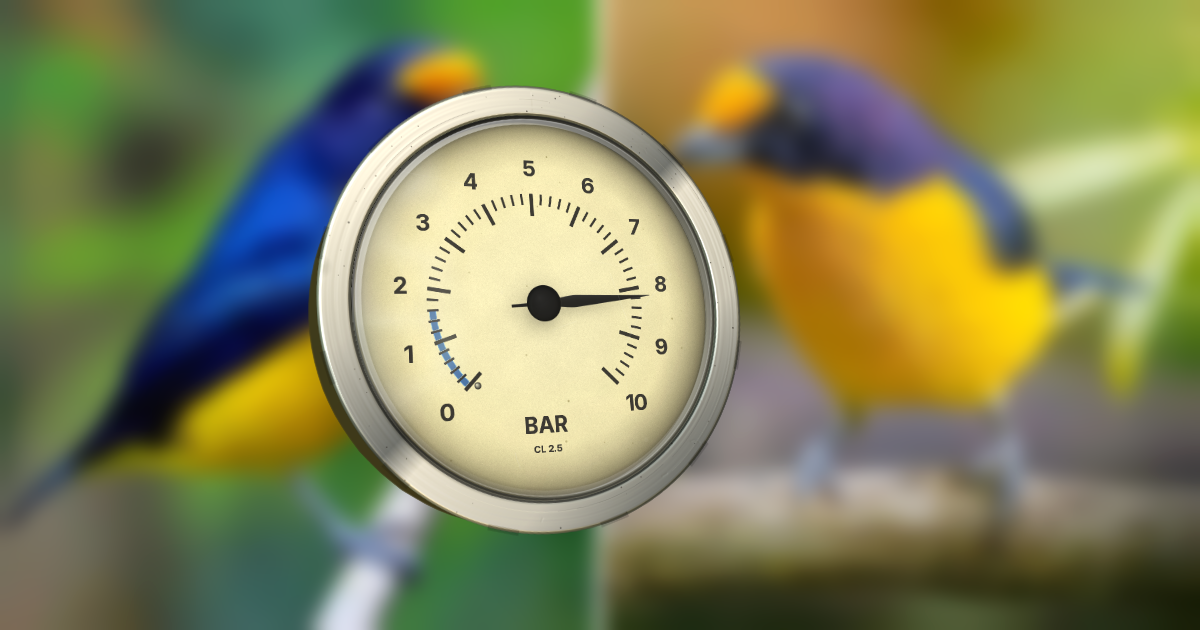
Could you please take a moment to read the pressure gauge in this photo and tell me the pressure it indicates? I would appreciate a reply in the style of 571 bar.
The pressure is 8.2 bar
